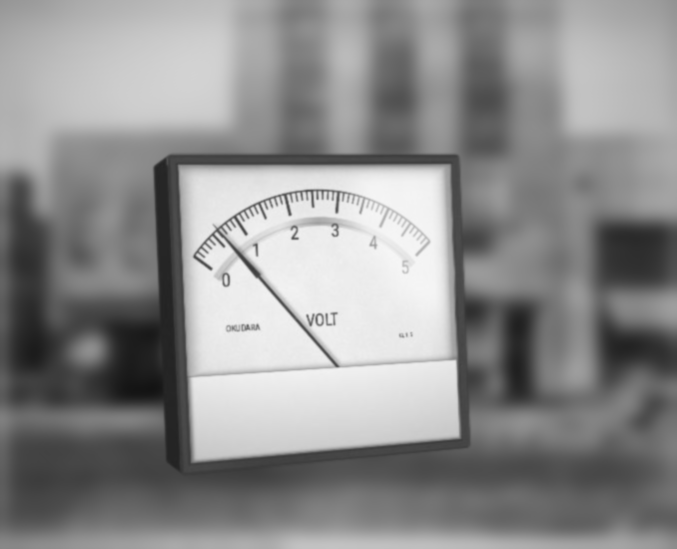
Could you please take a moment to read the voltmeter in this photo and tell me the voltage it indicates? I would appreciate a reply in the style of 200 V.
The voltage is 0.6 V
